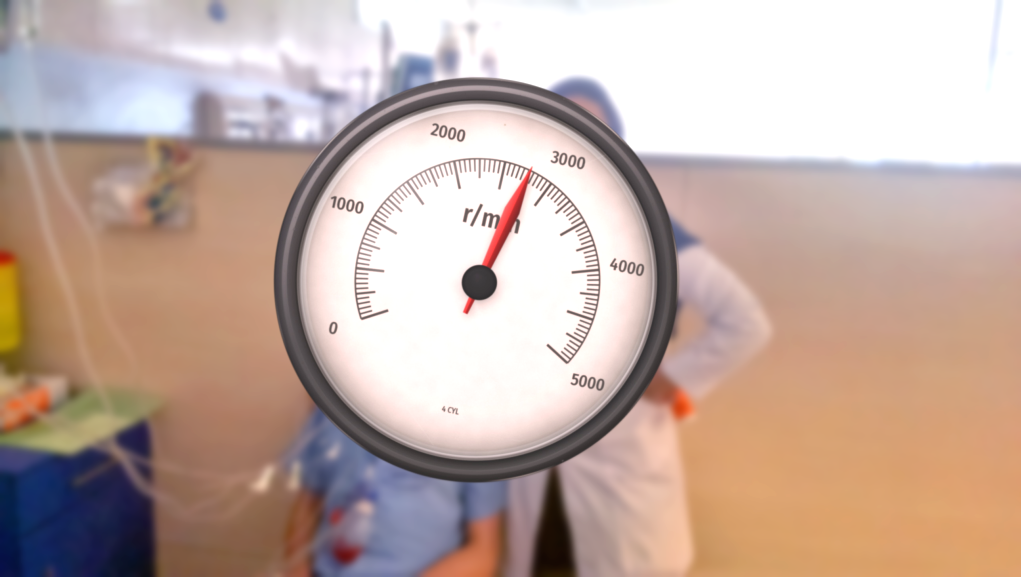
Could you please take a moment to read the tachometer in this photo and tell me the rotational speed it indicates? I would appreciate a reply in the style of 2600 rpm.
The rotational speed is 2750 rpm
